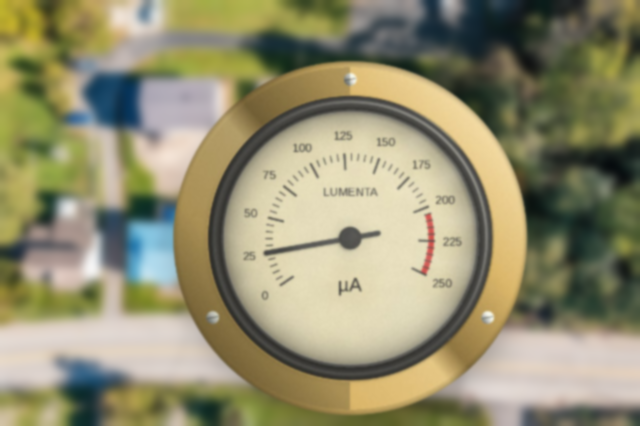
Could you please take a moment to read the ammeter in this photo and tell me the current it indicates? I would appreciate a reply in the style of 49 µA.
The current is 25 µA
